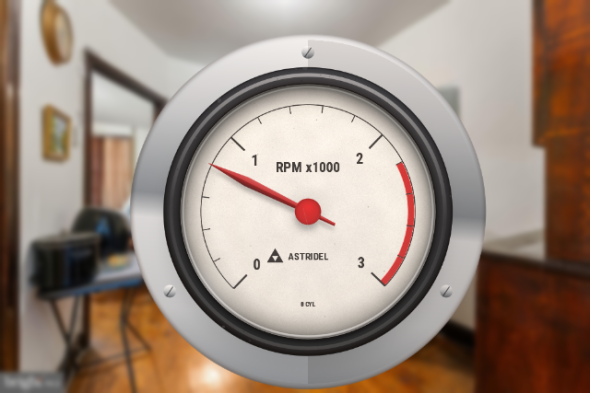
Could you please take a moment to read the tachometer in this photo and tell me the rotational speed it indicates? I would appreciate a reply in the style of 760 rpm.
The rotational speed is 800 rpm
